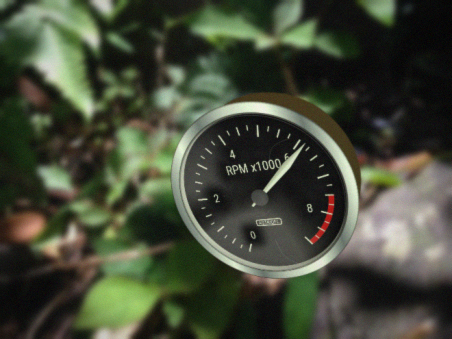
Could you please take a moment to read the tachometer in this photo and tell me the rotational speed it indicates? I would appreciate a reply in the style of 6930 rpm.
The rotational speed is 6125 rpm
